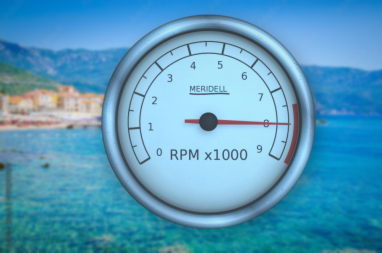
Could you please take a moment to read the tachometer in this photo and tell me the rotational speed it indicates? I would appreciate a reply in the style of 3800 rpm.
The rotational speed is 8000 rpm
